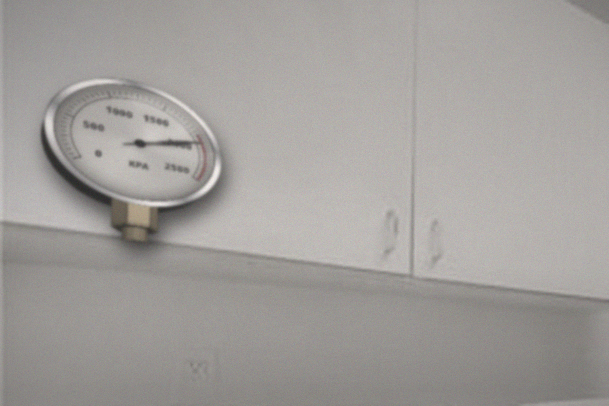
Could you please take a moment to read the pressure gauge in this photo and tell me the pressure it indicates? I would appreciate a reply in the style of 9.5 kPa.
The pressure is 2000 kPa
